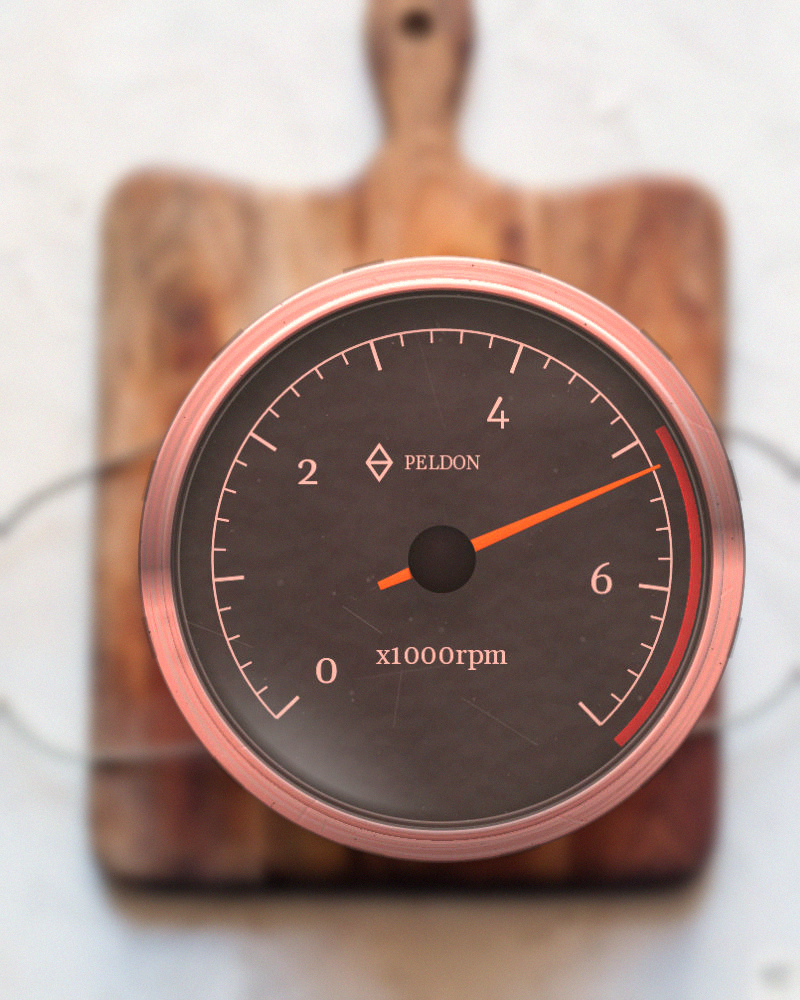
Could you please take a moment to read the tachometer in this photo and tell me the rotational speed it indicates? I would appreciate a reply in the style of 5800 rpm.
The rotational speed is 5200 rpm
